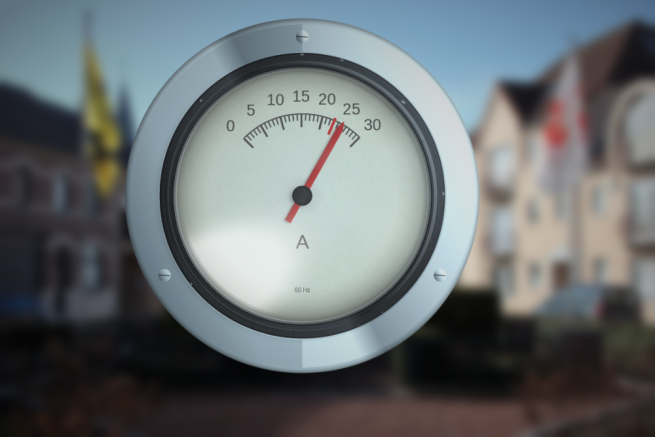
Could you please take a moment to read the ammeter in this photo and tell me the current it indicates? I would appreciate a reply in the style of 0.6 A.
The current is 25 A
